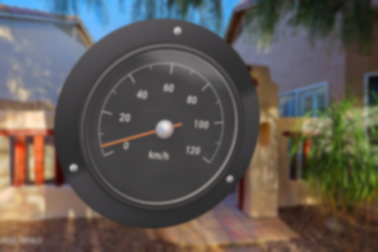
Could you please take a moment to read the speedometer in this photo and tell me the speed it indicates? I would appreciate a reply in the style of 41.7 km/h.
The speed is 5 km/h
